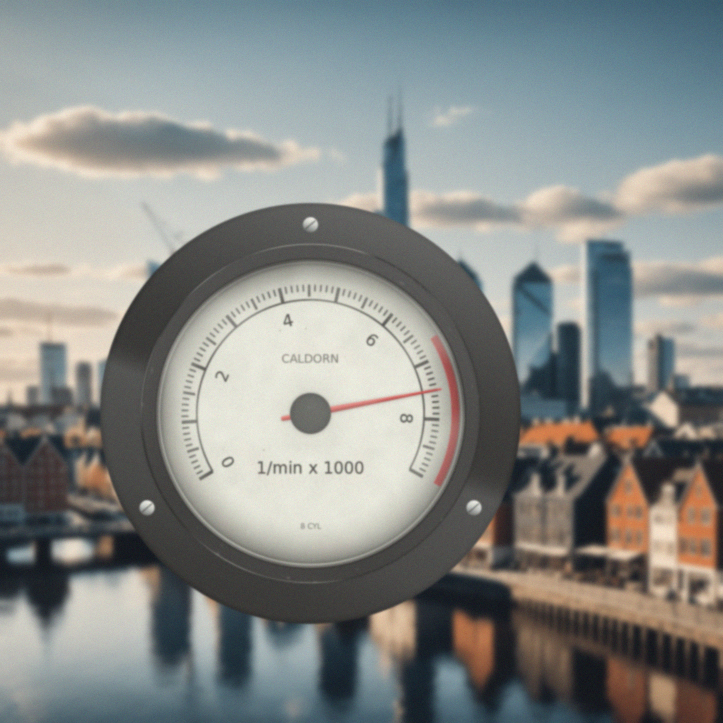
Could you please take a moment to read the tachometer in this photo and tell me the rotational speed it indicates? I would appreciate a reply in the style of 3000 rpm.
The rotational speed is 7500 rpm
